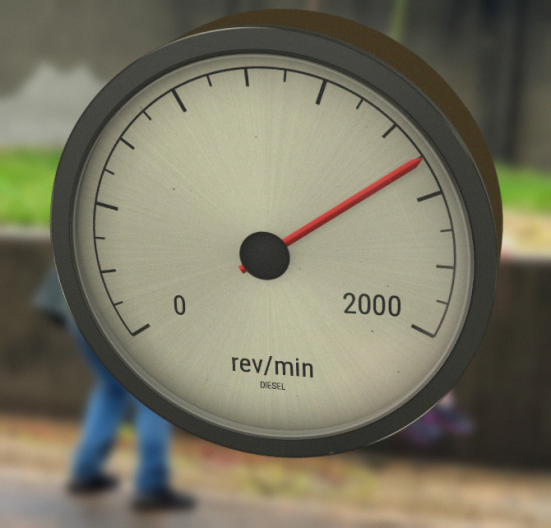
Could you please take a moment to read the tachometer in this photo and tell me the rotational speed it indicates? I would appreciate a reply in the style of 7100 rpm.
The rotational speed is 1500 rpm
